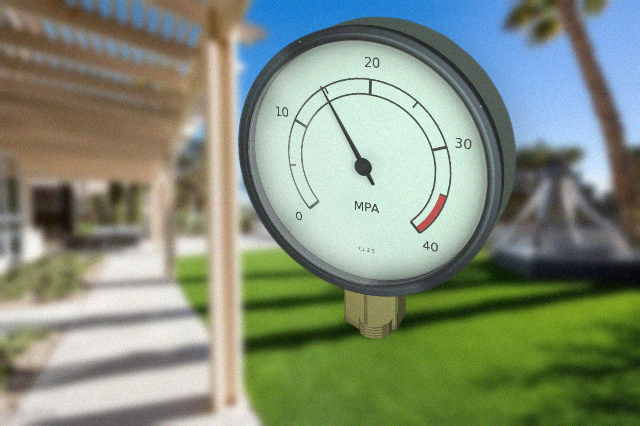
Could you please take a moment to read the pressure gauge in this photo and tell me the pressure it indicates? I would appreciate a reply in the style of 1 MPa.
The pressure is 15 MPa
